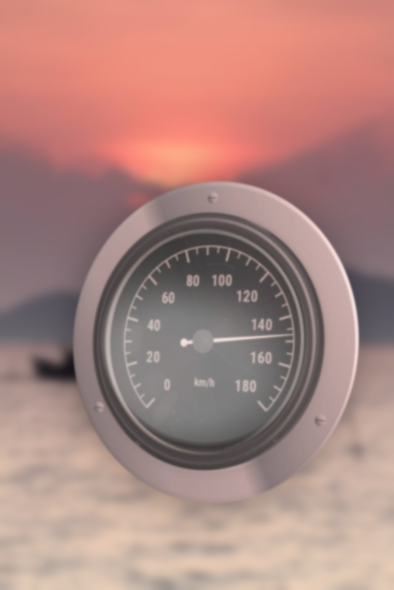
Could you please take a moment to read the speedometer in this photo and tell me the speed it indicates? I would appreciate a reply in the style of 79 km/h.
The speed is 147.5 km/h
